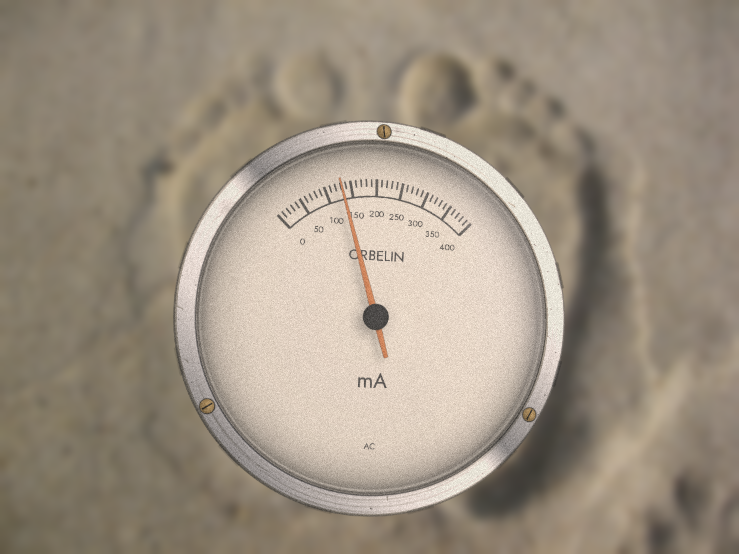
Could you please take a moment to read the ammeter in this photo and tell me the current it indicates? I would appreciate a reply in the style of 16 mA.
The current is 130 mA
